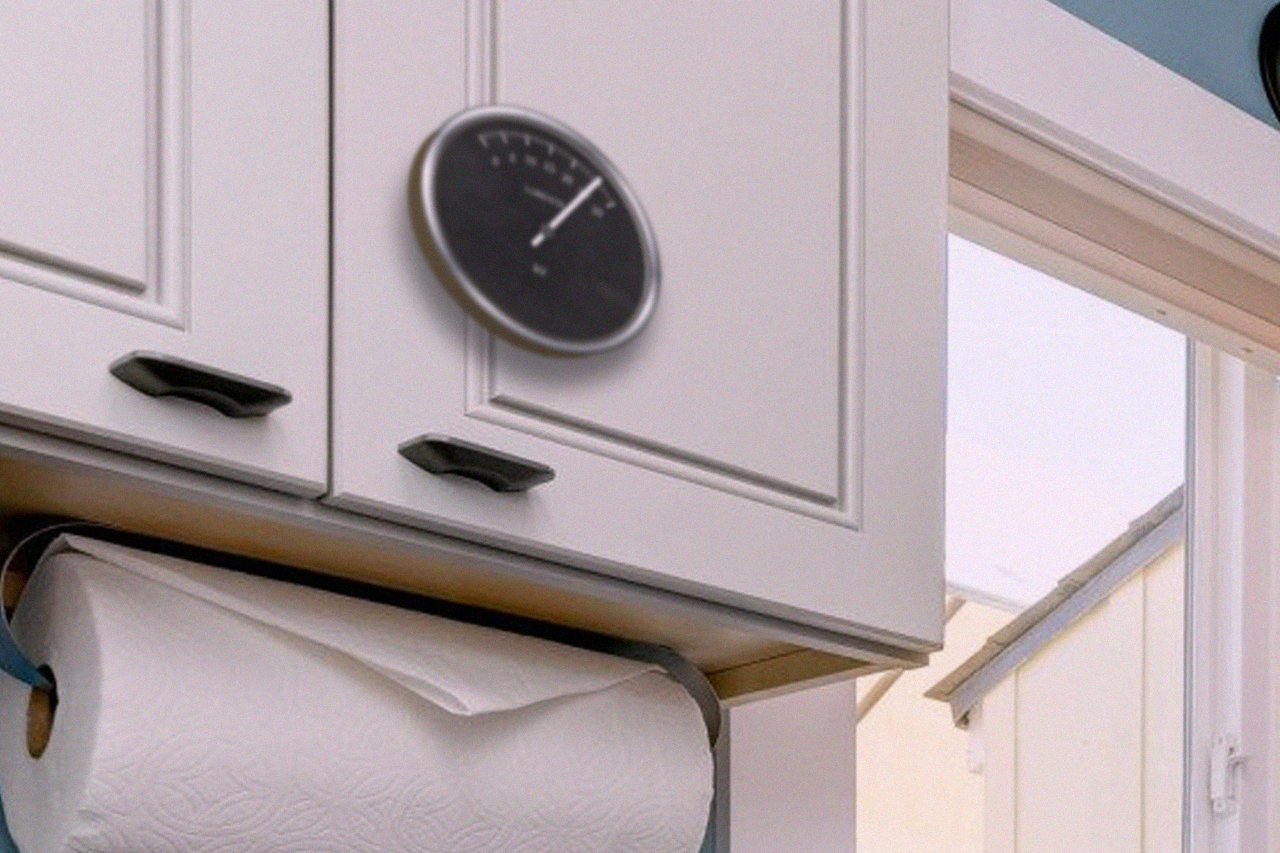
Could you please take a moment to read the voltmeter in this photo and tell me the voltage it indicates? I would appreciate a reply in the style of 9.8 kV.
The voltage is 25 kV
